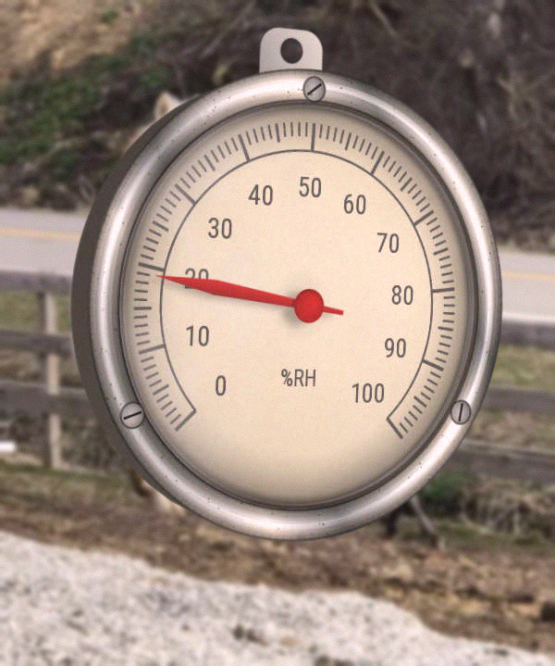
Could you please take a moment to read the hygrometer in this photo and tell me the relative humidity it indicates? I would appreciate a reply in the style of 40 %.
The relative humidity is 19 %
